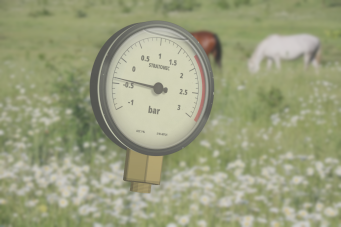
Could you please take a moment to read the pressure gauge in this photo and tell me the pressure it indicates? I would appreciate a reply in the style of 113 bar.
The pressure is -0.4 bar
